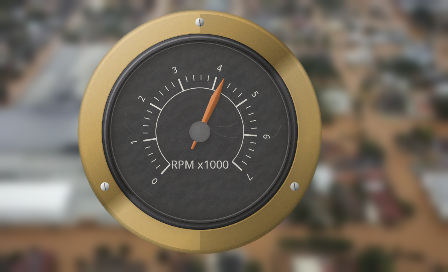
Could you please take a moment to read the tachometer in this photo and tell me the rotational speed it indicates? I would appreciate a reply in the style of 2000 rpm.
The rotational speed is 4200 rpm
